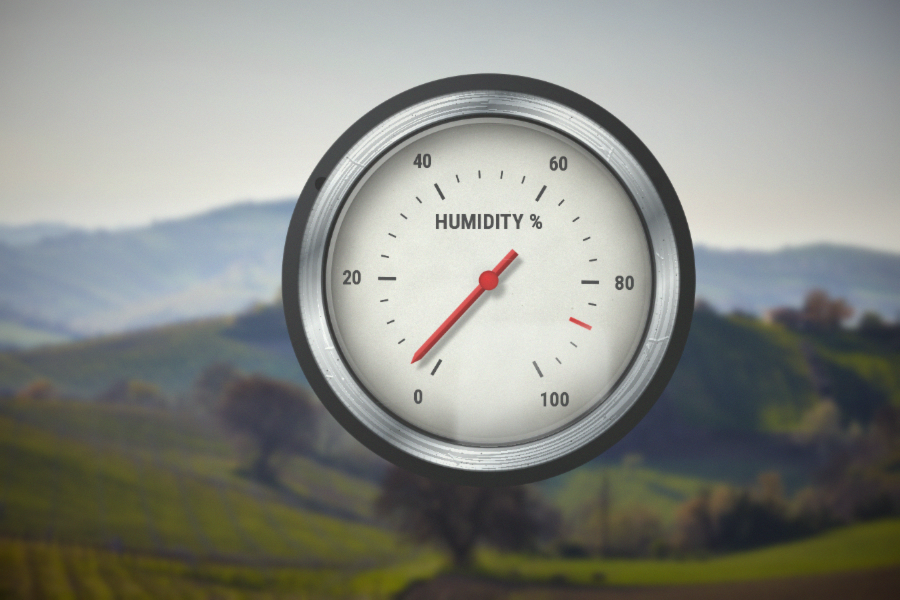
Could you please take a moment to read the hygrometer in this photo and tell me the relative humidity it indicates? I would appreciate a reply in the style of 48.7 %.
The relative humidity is 4 %
